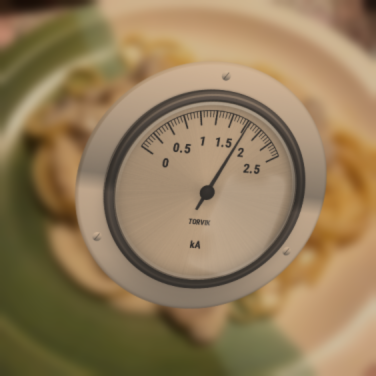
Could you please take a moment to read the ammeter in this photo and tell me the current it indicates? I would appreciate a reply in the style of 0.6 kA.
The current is 1.75 kA
